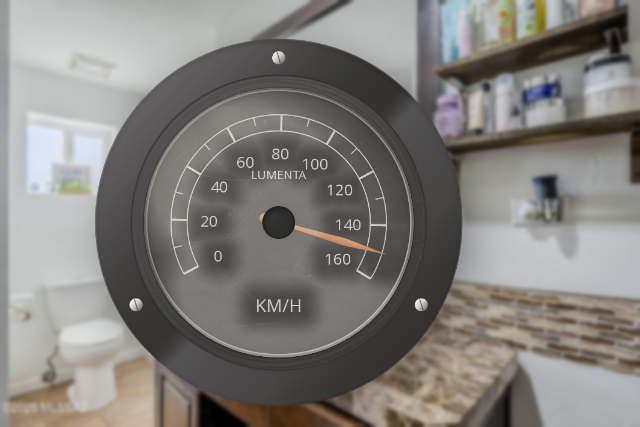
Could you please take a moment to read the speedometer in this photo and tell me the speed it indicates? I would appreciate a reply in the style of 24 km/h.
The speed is 150 km/h
